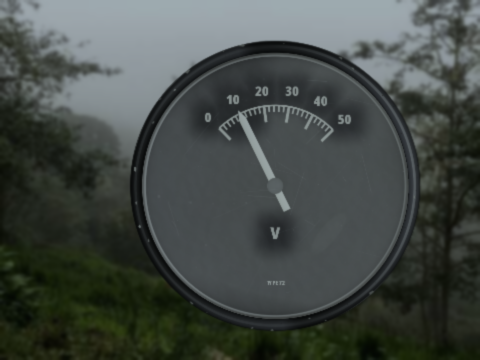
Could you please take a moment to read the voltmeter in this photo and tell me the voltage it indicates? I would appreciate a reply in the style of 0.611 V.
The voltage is 10 V
